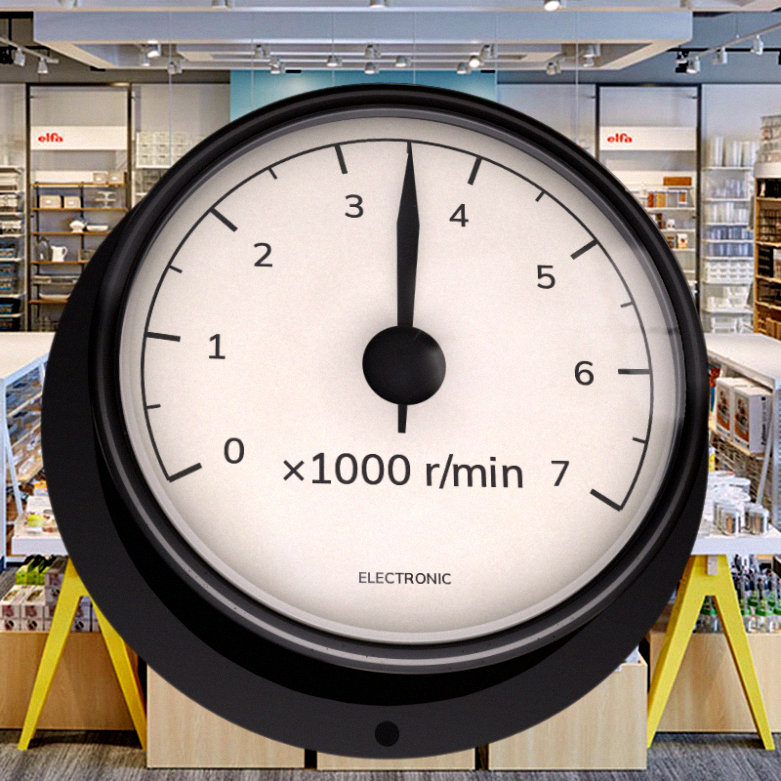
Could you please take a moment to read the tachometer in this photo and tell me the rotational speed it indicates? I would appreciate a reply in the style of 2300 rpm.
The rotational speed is 3500 rpm
